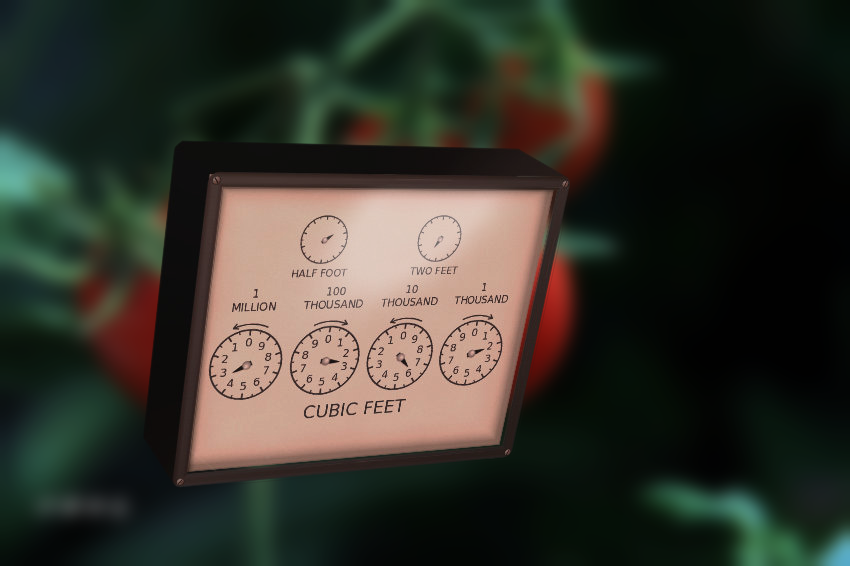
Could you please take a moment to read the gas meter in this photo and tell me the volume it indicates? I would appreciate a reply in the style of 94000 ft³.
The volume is 326200 ft³
